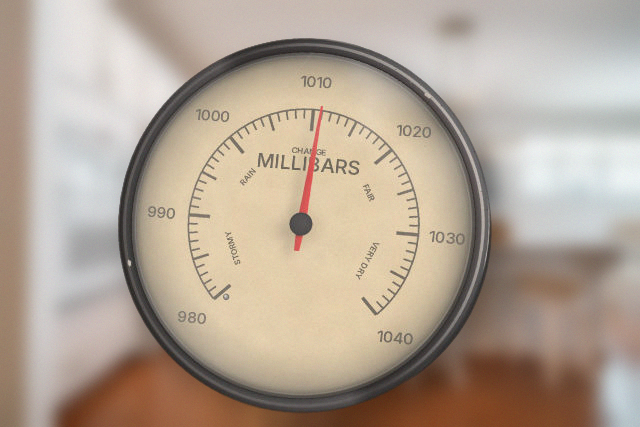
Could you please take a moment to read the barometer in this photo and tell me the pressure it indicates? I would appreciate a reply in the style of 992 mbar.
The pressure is 1011 mbar
